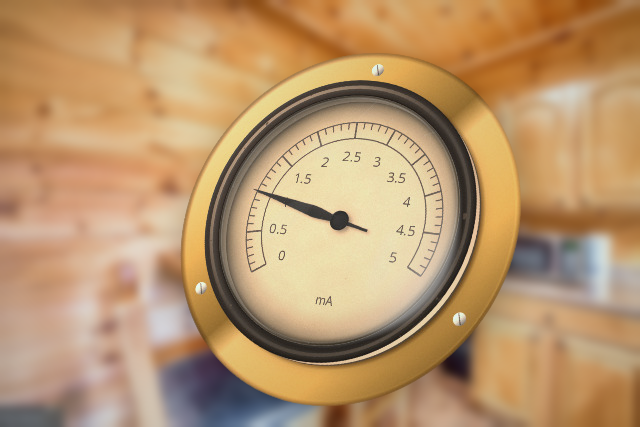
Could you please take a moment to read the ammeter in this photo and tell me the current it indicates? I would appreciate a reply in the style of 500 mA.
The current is 1 mA
